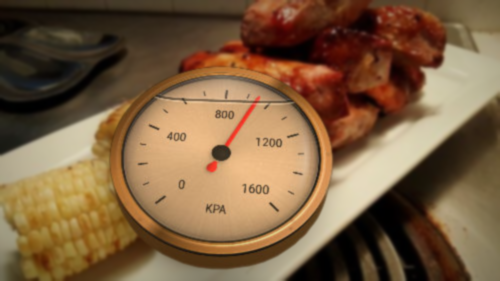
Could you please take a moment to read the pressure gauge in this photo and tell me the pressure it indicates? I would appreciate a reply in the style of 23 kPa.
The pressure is 950 kPa
